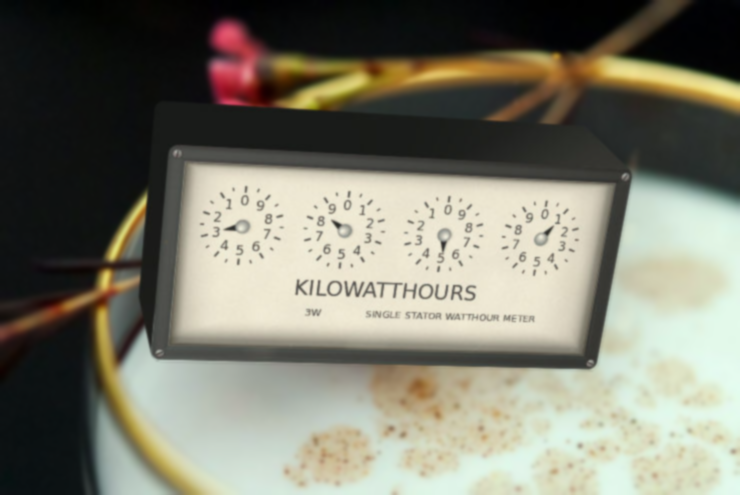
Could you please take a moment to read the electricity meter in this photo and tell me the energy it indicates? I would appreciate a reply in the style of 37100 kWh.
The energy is 2851 kWh
